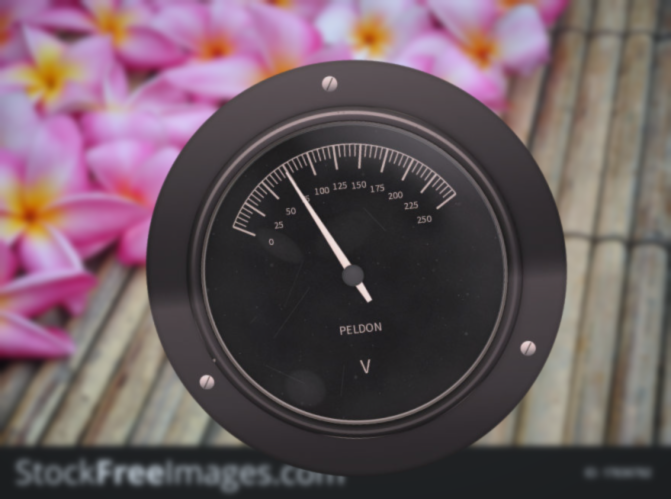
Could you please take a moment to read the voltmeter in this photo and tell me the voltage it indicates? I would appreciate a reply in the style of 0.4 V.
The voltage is 75 V
